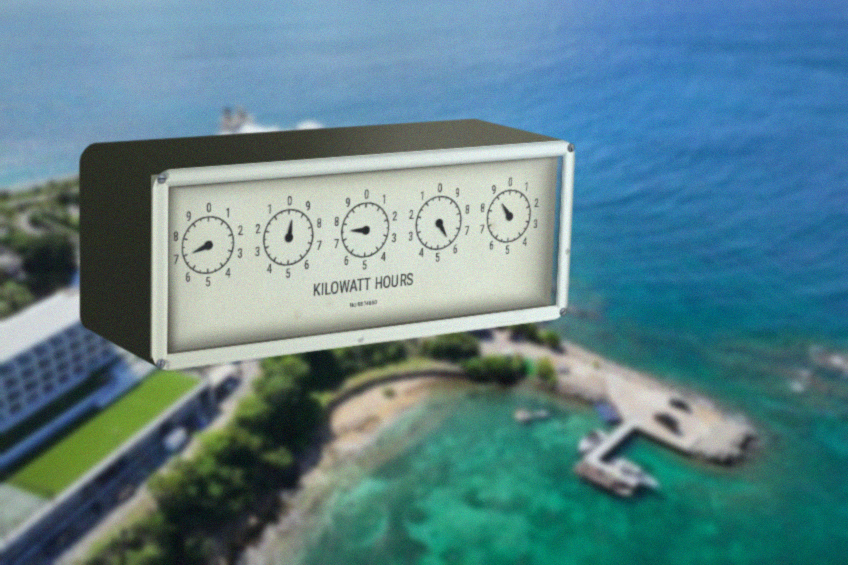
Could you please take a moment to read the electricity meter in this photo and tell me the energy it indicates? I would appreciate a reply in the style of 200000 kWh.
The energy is 69759 kWh
